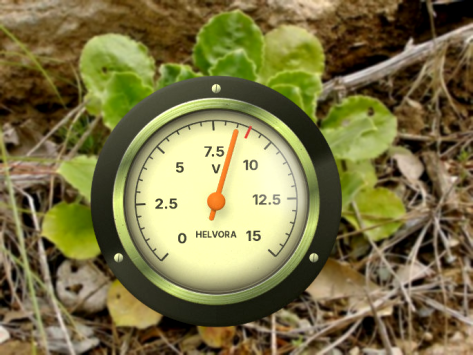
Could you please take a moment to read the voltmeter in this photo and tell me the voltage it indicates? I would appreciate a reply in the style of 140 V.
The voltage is 8.5 V
